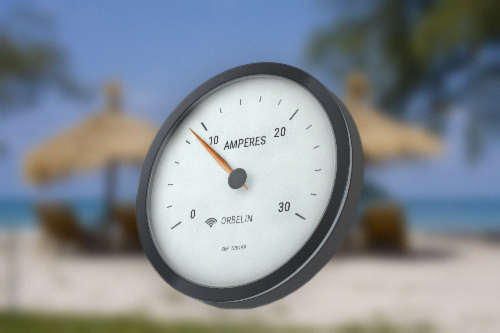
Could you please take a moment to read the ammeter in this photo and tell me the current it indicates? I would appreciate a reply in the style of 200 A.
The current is 9 A
